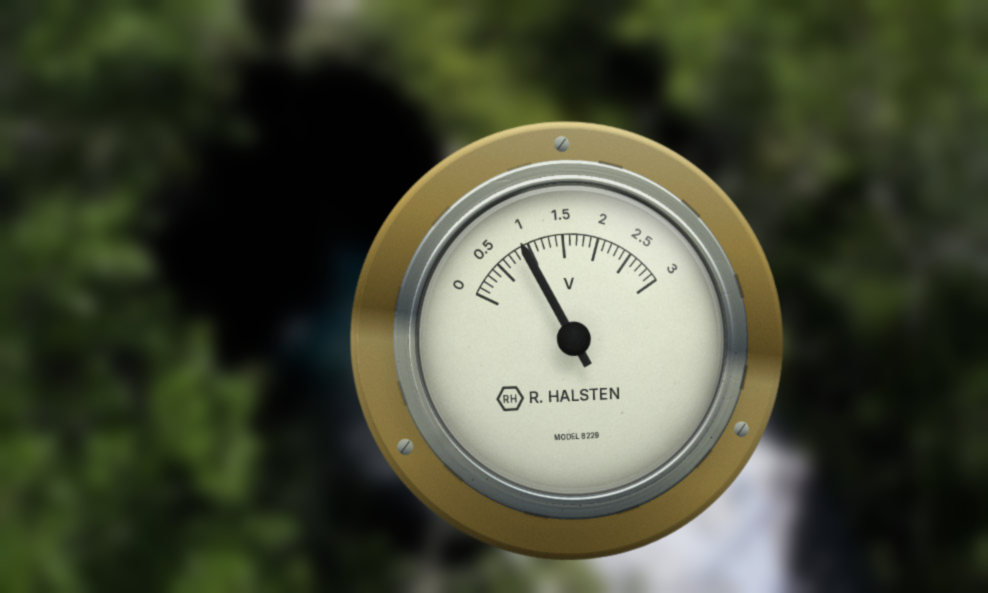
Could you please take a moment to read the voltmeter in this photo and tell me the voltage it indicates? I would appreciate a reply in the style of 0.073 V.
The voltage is 0.9 V
